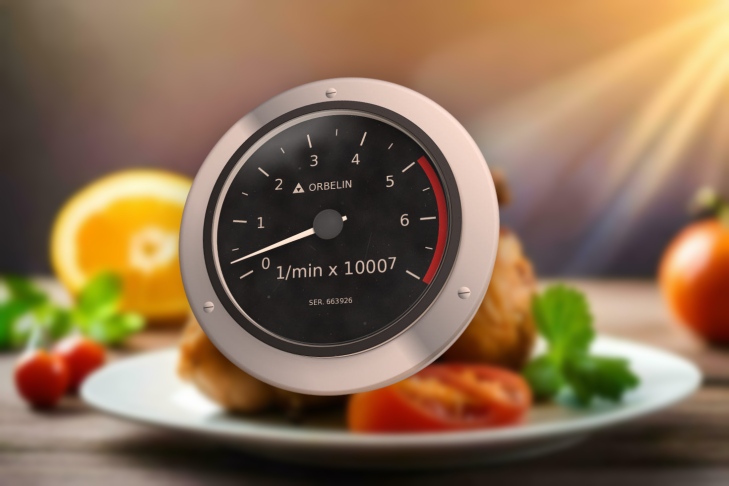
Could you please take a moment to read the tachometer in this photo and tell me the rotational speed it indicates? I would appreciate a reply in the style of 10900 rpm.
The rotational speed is 250 rpm
